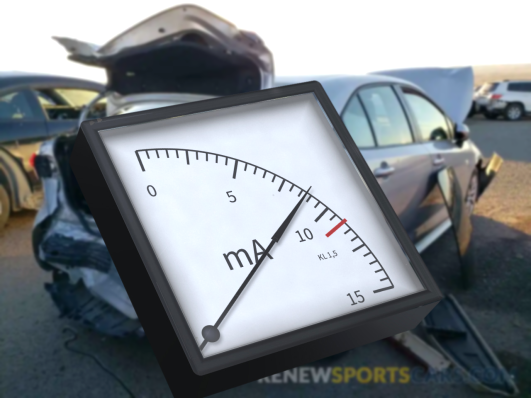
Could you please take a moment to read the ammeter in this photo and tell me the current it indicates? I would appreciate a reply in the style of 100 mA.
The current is 8.75 mA
